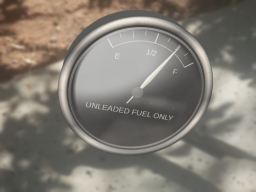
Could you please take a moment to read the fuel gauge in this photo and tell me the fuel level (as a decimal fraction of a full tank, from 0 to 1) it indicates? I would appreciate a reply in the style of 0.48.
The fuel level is 0.75
